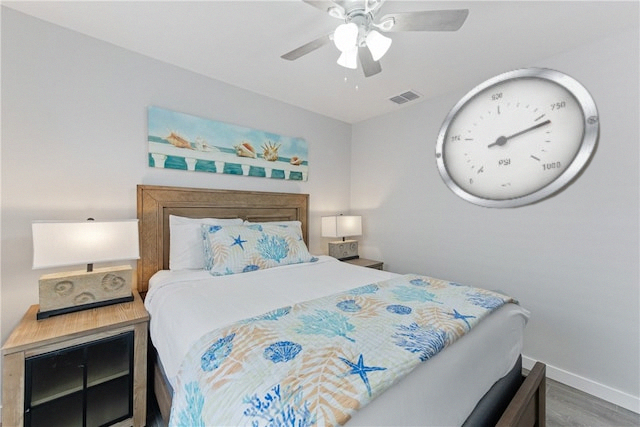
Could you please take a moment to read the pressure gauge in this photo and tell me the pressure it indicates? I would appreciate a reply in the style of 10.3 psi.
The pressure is 800 psi
